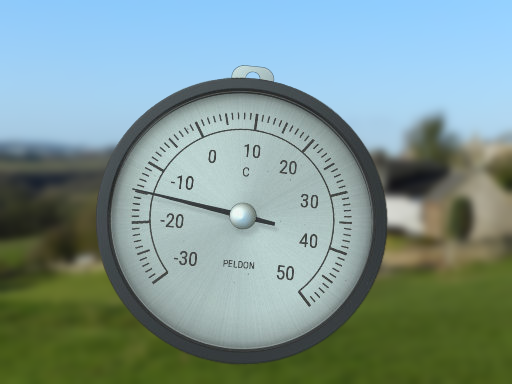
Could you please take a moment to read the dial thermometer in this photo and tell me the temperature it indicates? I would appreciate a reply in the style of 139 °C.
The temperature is -15 °C
